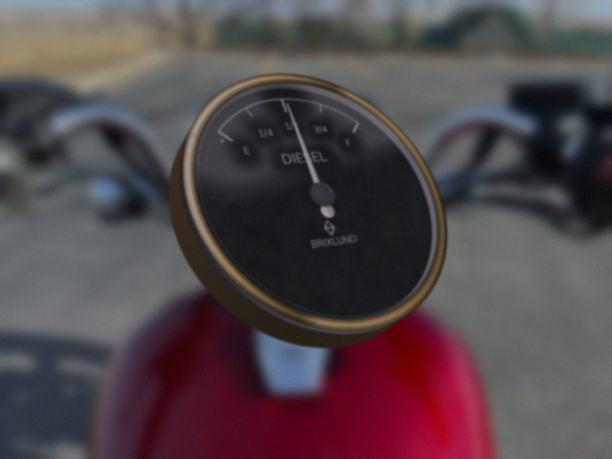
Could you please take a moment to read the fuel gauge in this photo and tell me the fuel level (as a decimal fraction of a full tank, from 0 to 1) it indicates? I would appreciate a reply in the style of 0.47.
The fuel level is 0.5
